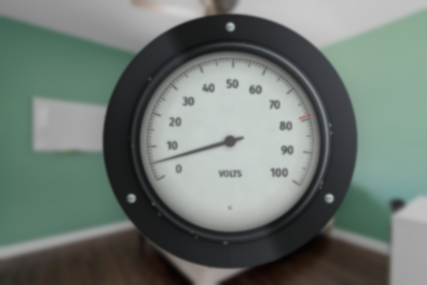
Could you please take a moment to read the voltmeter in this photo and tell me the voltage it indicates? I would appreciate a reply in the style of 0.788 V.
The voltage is 5 V
